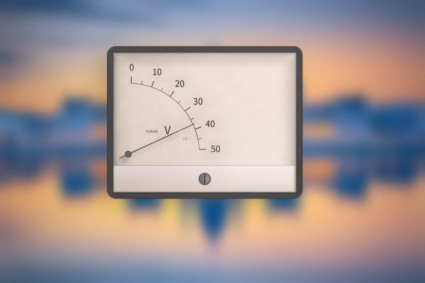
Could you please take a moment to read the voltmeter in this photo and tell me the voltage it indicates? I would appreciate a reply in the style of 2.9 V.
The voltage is 37.5 V
